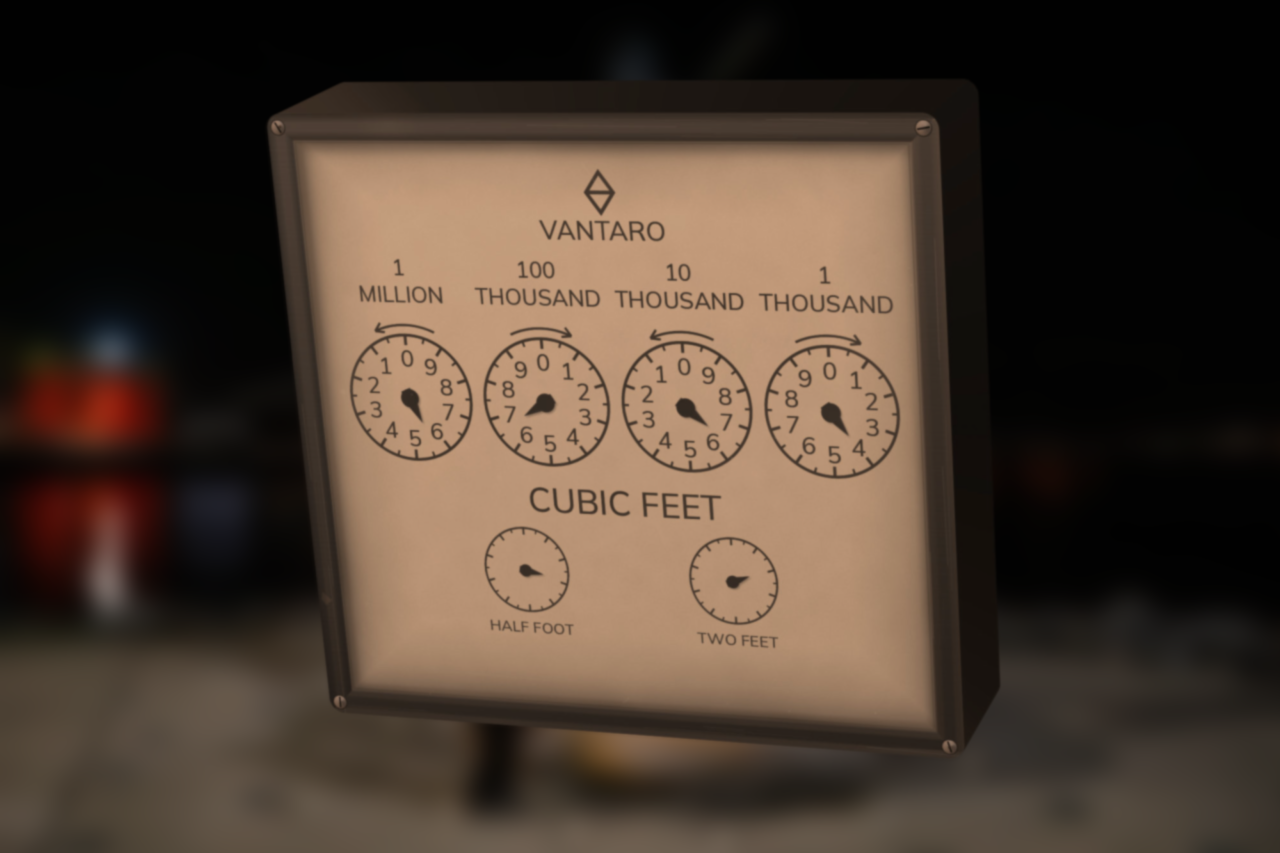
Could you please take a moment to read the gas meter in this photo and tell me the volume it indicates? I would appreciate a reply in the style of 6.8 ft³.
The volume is 566400 ft³
